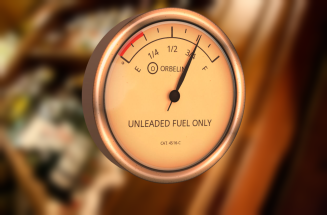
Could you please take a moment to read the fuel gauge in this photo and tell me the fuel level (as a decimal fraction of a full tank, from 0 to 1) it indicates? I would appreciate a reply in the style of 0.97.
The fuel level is 0.75
